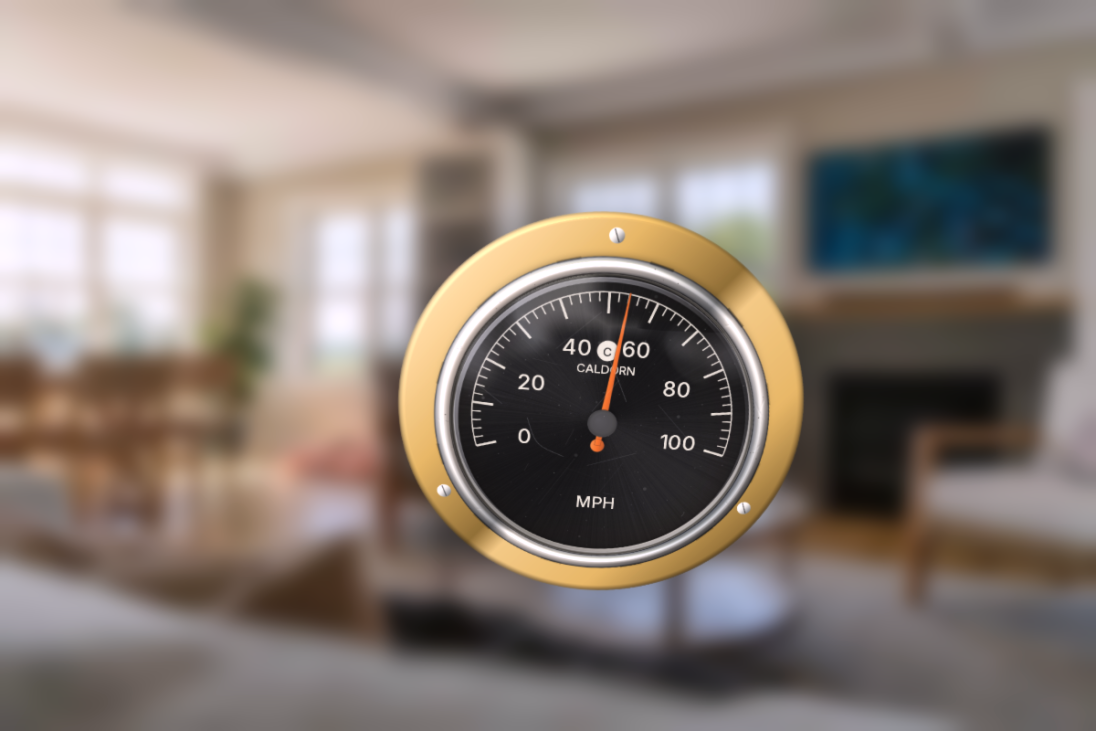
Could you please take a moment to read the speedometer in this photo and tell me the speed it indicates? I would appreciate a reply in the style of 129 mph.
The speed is 54 mph
